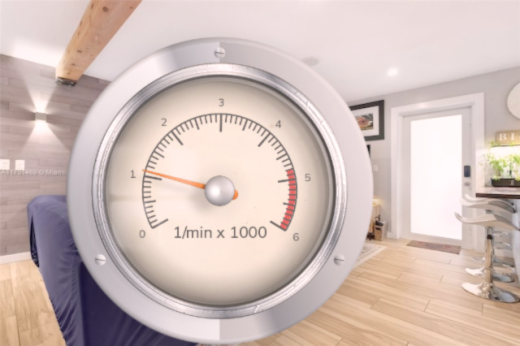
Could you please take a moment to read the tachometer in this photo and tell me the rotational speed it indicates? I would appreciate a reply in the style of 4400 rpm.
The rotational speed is 1100 rpm
